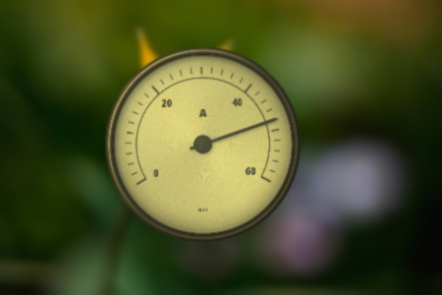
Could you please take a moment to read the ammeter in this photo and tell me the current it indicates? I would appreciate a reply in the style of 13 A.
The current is 48 A
